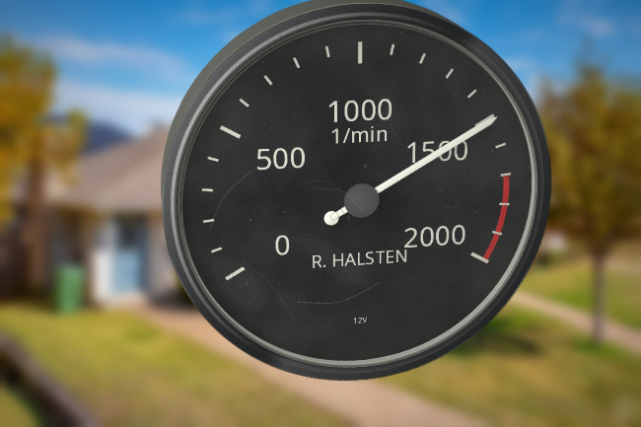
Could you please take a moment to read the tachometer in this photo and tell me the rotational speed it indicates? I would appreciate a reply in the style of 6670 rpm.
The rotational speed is 1500 rpm
